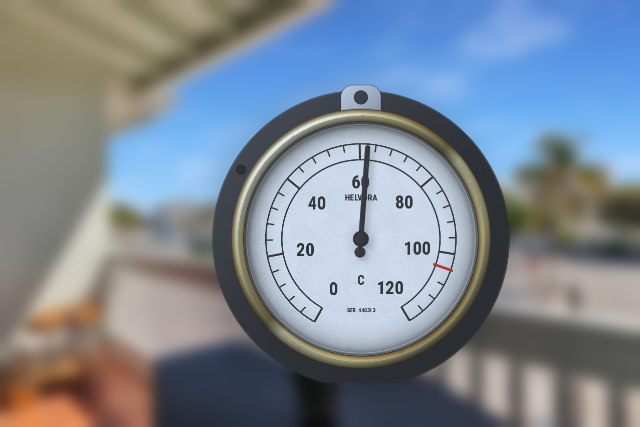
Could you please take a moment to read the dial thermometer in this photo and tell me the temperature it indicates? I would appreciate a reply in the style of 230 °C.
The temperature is 62 °C
